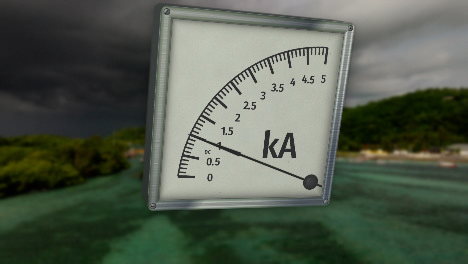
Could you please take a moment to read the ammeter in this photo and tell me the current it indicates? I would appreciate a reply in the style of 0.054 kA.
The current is 1 kA
